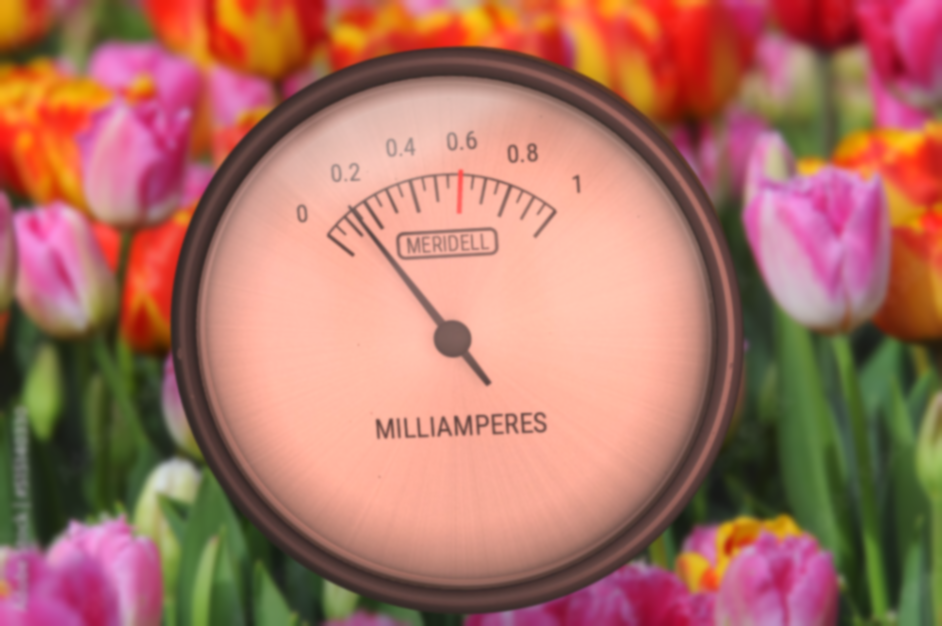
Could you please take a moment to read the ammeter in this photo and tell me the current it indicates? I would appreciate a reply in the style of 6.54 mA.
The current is 0.15 mA
